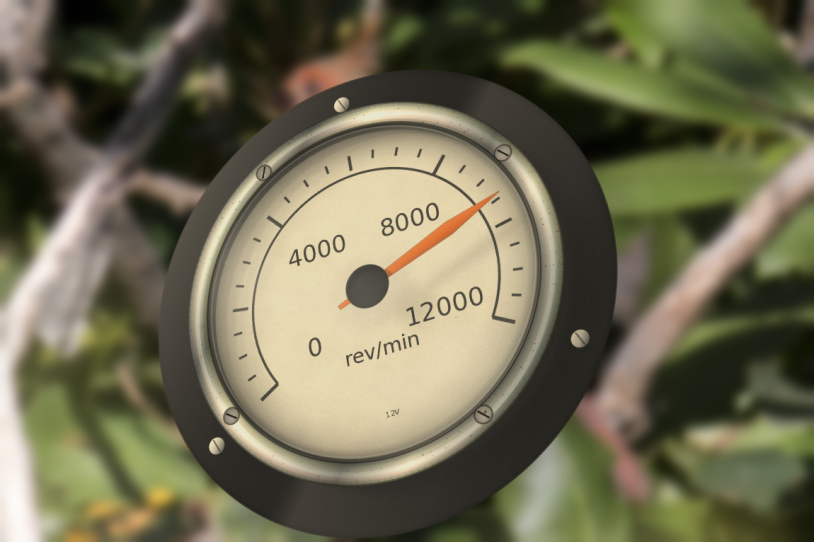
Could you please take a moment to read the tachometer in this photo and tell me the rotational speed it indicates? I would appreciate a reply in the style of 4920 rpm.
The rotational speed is 9500 rpm
